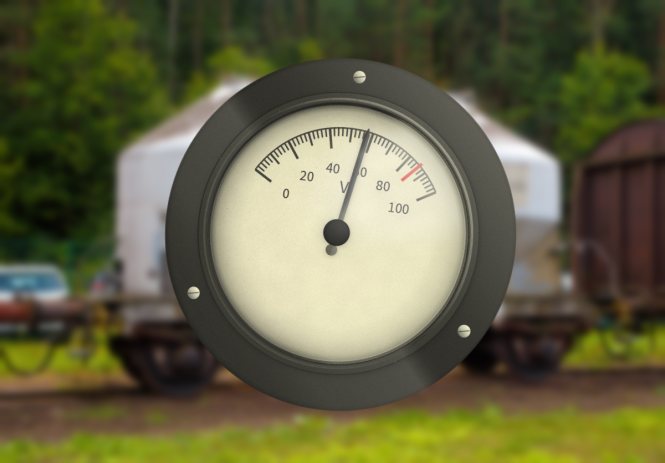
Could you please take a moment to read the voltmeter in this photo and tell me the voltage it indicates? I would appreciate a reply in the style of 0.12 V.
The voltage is 58 V
